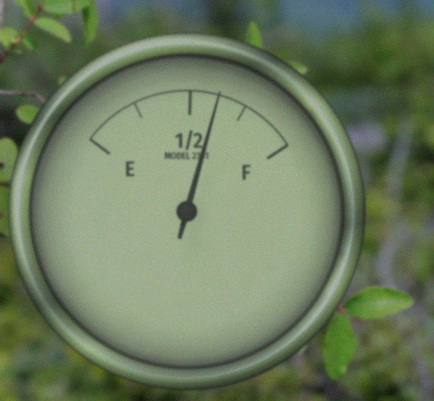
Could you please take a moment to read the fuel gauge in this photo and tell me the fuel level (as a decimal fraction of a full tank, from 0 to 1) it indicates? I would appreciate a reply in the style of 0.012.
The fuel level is 0.625
